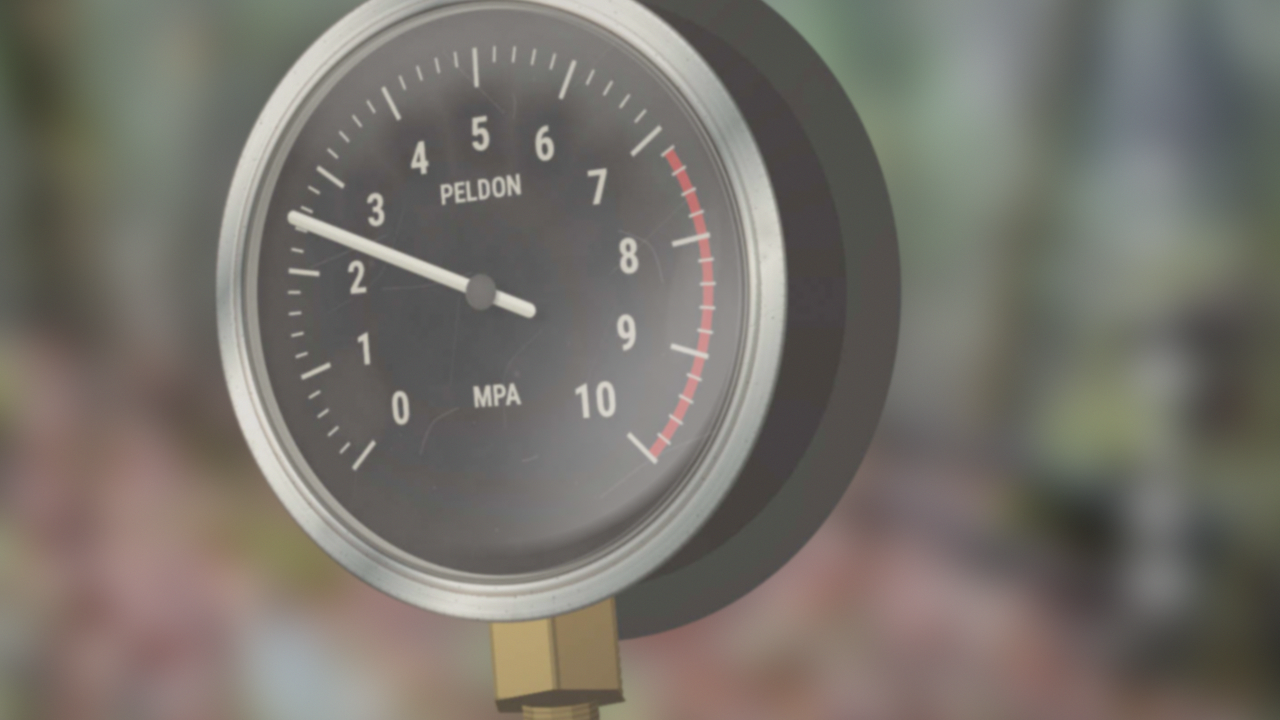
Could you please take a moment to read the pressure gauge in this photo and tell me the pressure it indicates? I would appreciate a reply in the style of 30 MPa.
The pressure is 2.5 MPa
